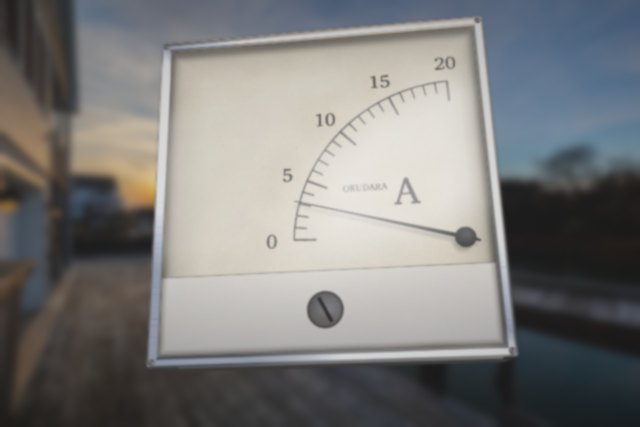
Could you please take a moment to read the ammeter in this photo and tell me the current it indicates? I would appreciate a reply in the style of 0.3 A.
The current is 3 A
